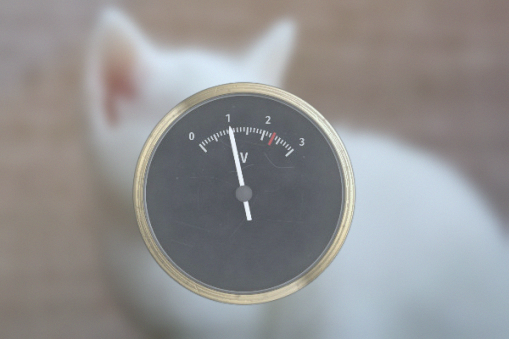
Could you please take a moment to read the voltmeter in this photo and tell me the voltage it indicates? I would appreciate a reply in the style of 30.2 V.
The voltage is 1 V
